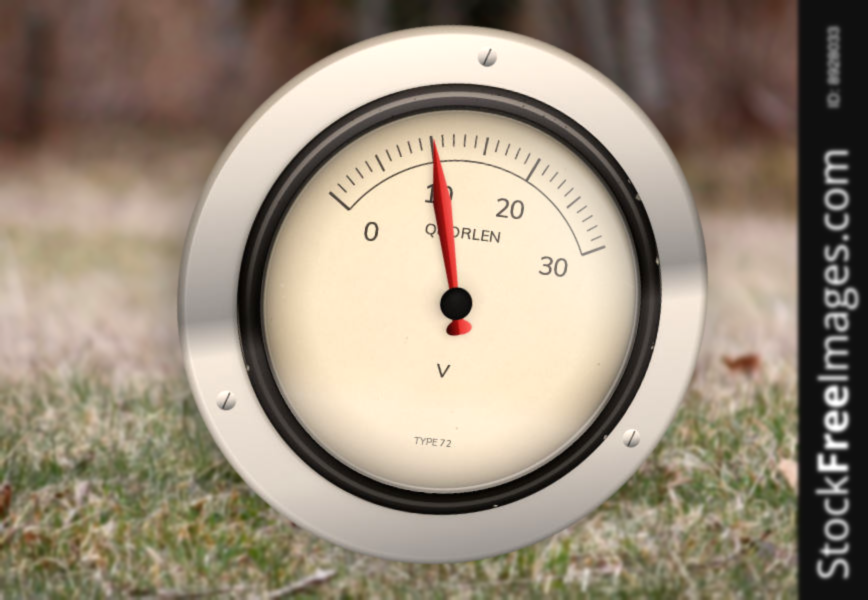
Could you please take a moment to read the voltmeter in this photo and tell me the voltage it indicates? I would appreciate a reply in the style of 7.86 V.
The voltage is 10 V
